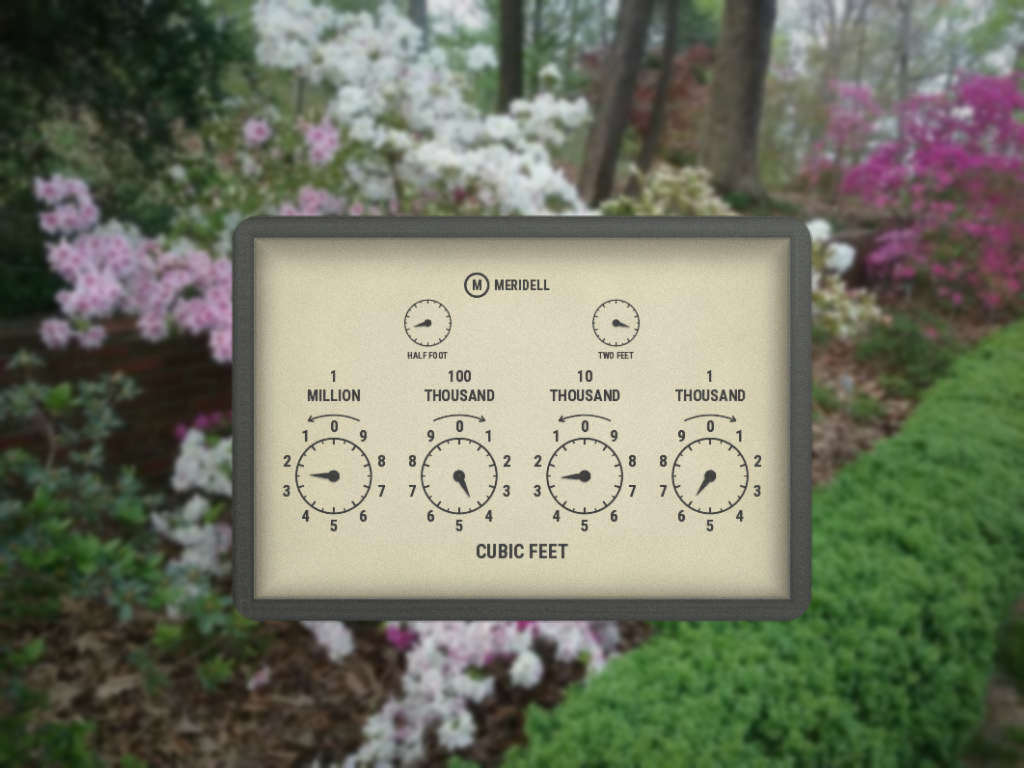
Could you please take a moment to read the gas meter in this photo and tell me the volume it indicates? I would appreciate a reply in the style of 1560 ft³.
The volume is 242600 ft³
